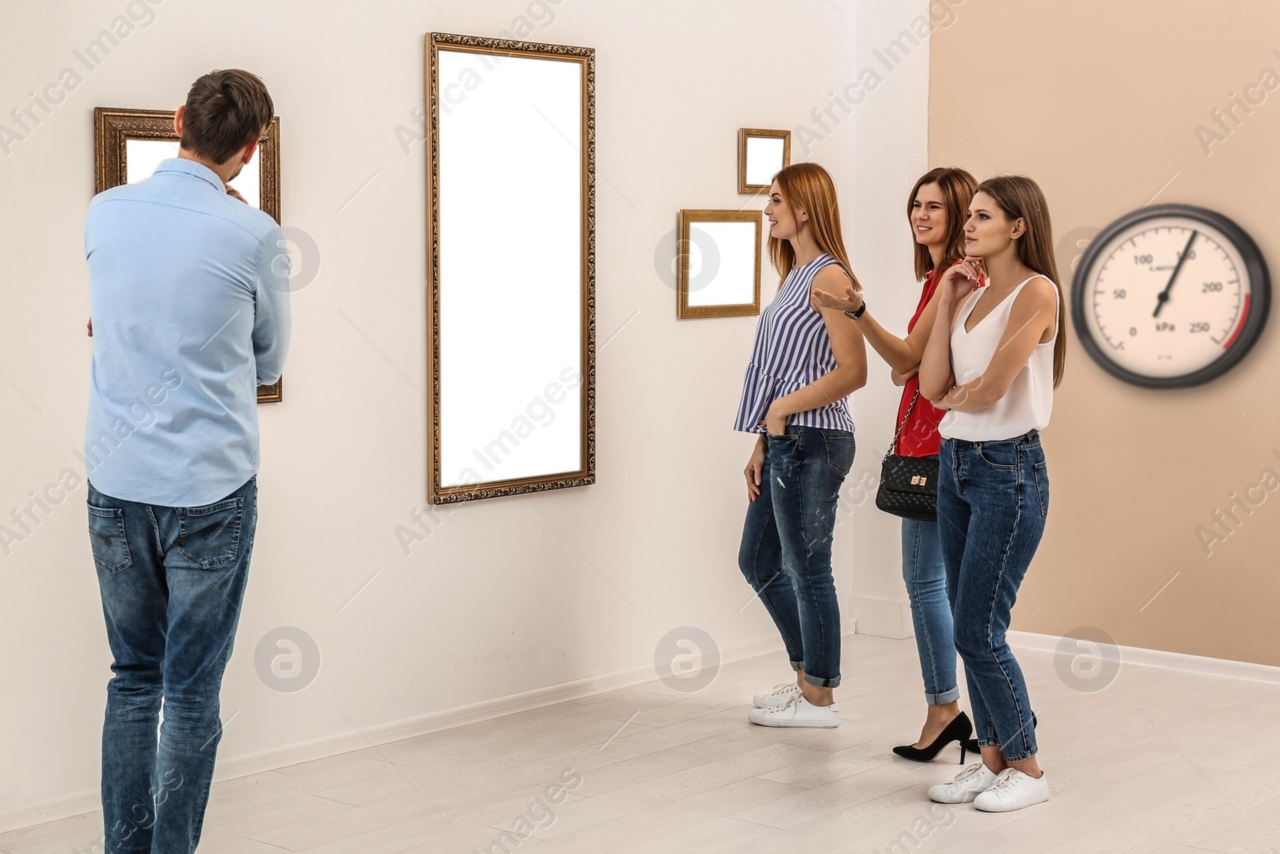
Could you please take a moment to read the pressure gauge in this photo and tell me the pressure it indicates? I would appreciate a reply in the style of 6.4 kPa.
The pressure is 150 kPa
